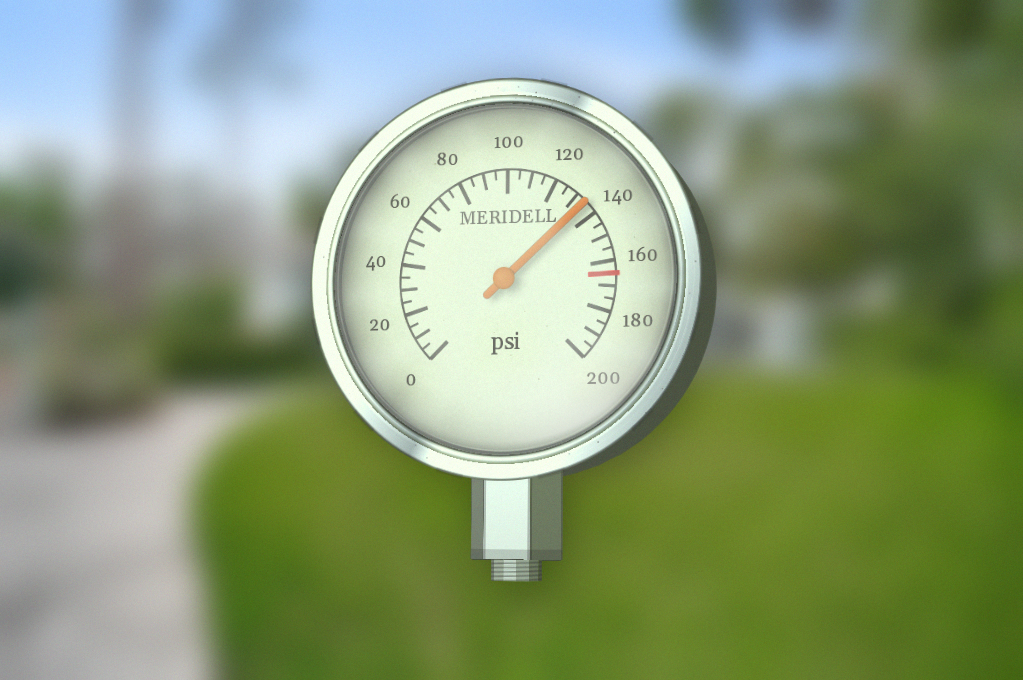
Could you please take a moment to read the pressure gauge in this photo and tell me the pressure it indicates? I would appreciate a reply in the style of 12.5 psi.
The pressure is 135 psi
